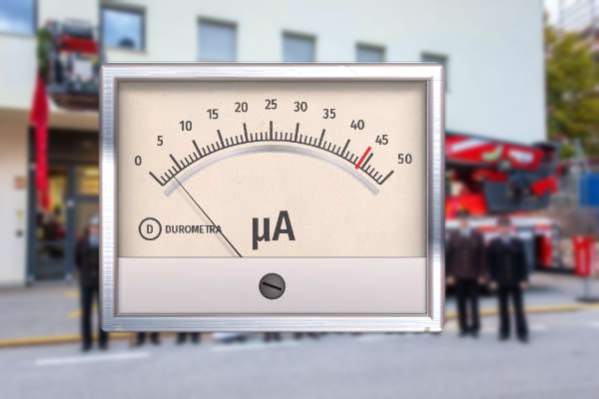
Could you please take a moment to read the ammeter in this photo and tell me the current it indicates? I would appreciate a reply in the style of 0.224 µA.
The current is 3 µA
